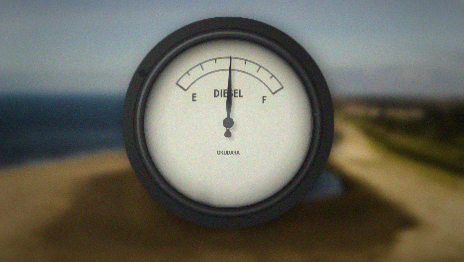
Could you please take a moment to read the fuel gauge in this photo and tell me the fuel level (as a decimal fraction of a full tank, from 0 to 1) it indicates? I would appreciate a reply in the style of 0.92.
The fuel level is 0.5
